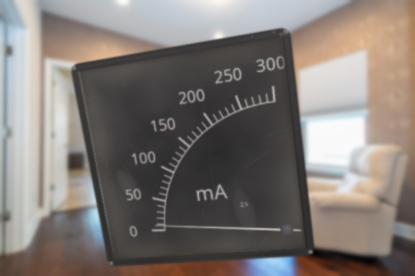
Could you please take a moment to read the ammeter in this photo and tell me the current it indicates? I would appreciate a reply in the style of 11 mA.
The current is 10 mA
